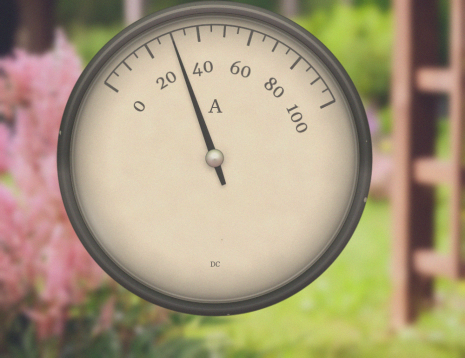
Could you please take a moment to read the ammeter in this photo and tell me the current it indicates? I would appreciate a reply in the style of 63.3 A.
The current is 30 A
